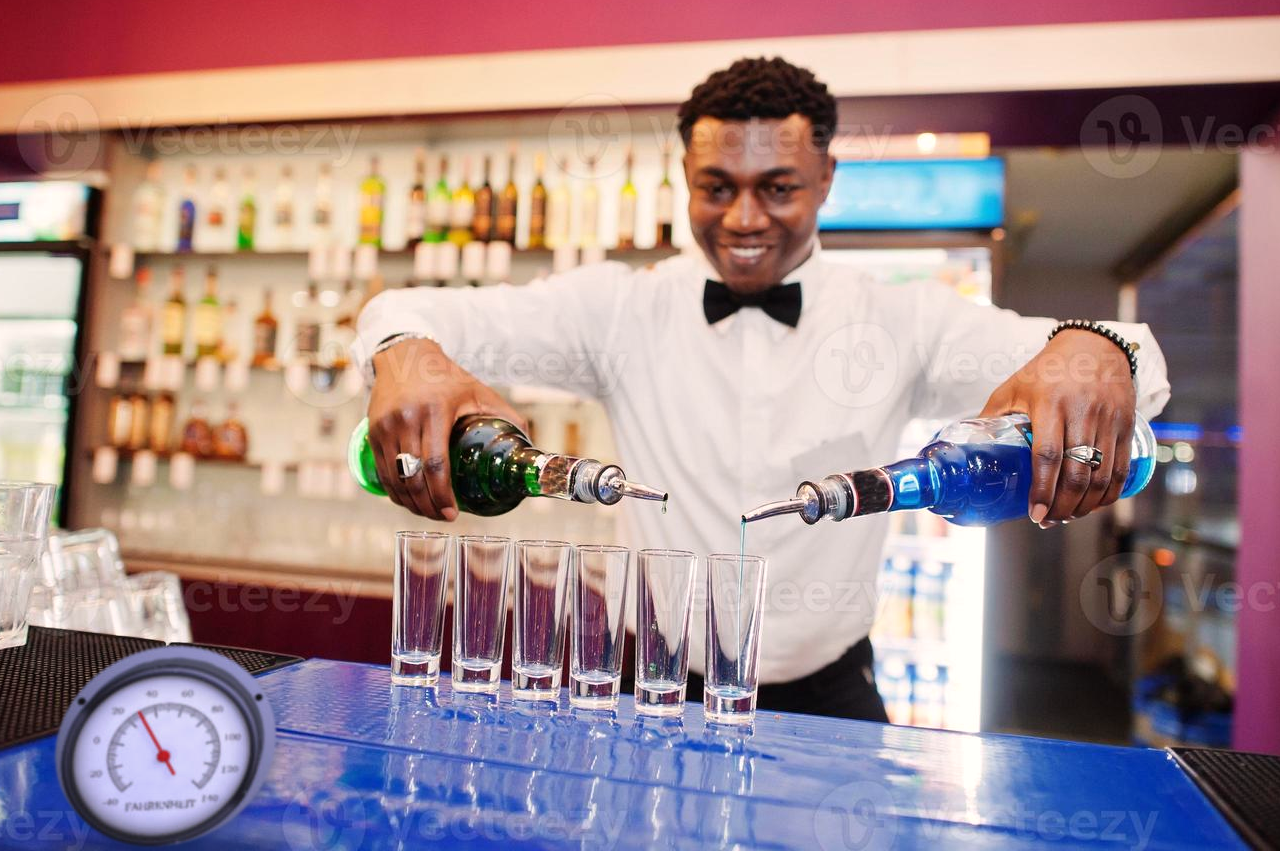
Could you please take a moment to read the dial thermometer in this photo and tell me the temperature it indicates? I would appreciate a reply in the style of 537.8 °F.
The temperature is 30 °F
